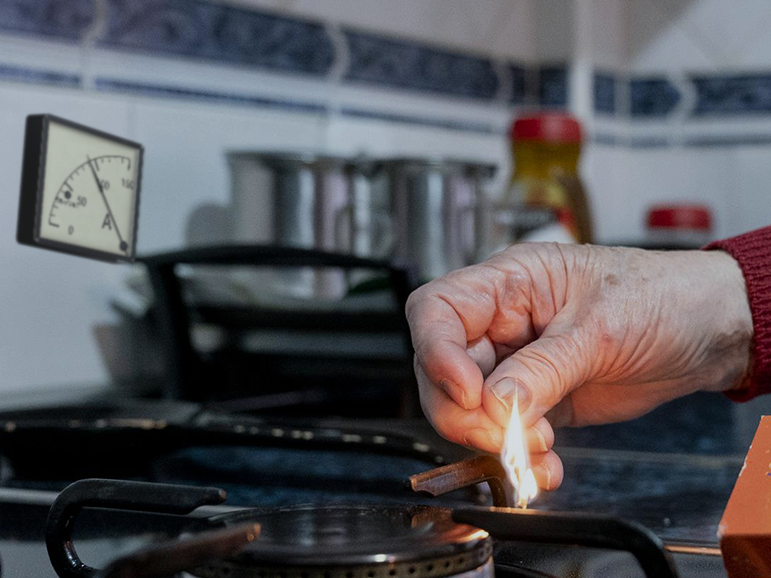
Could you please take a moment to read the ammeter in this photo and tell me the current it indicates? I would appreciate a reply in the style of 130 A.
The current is 90 A
